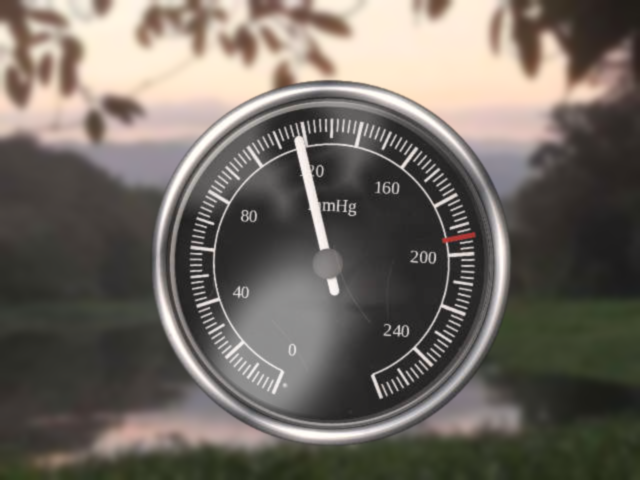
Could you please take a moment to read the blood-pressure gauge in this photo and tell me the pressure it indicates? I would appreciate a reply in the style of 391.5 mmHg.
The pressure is 118 mmHg
